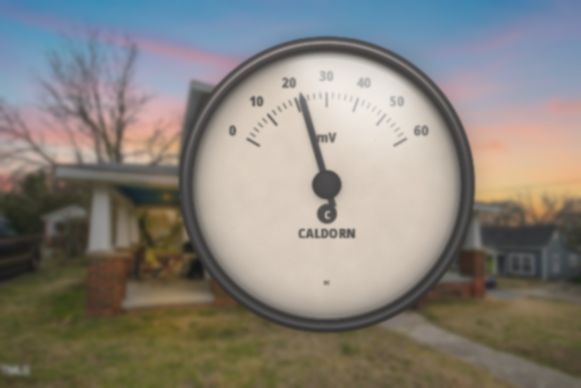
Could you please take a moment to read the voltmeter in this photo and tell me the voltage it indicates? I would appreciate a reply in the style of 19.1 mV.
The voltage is 22 mV
